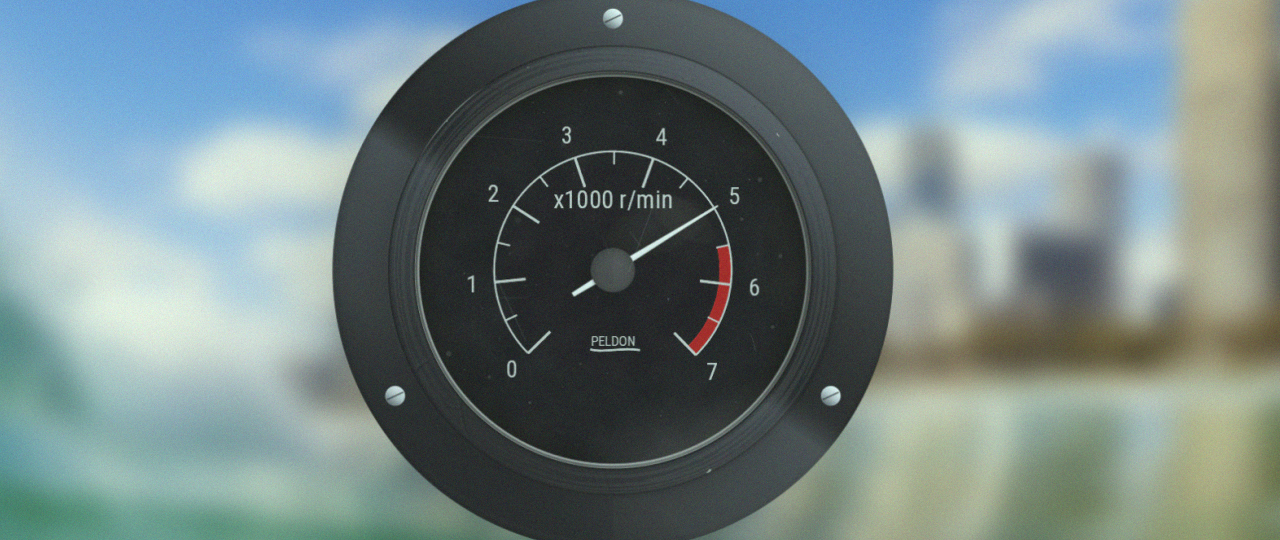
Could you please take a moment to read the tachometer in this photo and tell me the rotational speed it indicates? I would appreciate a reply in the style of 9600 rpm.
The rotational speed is 5000 rpm
